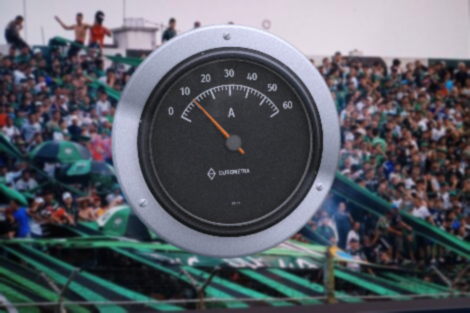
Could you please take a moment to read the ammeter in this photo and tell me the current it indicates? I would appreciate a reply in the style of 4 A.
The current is 10 A
